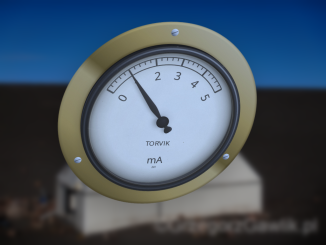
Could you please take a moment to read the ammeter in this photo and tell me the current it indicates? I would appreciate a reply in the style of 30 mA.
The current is 1 mA
